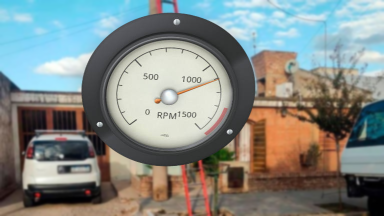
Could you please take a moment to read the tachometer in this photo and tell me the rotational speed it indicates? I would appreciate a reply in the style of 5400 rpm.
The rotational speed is 1100 rpm
